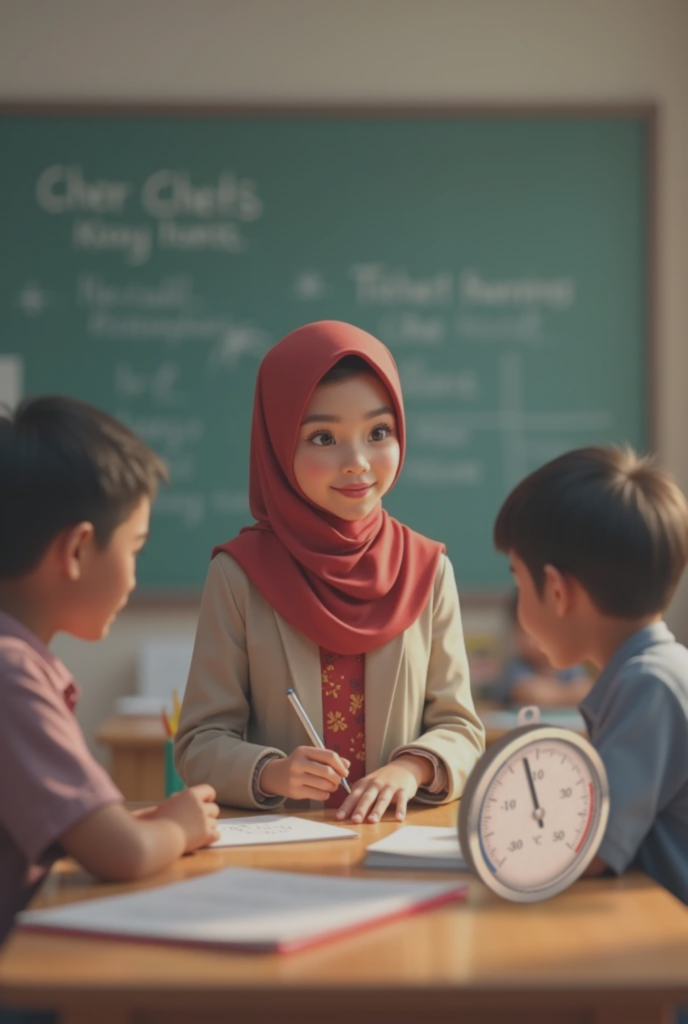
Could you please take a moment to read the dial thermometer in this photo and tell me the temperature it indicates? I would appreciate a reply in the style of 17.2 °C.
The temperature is 5 °C
